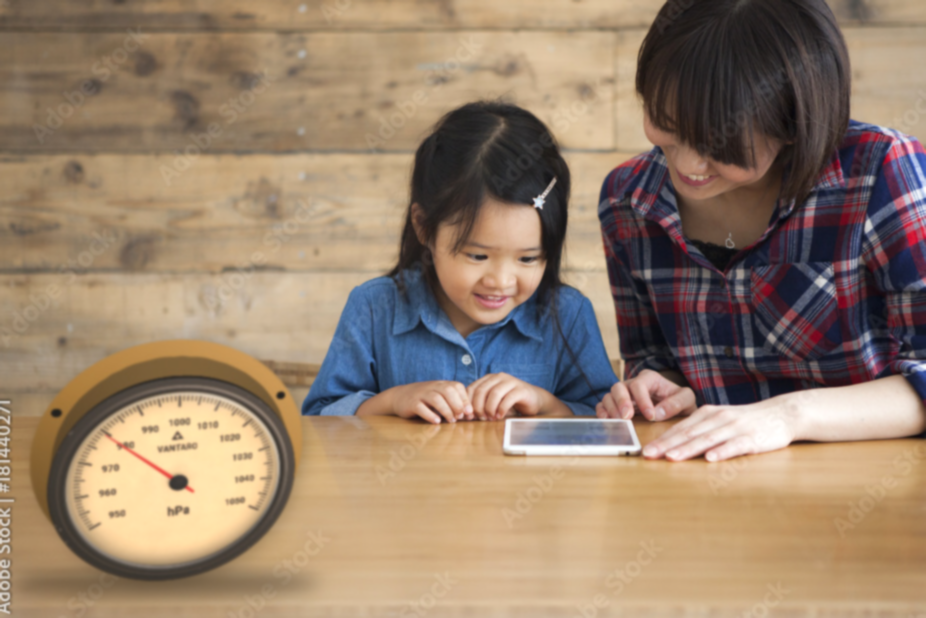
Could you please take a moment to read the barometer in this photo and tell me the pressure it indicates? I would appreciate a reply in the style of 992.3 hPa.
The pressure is 980 hPa
